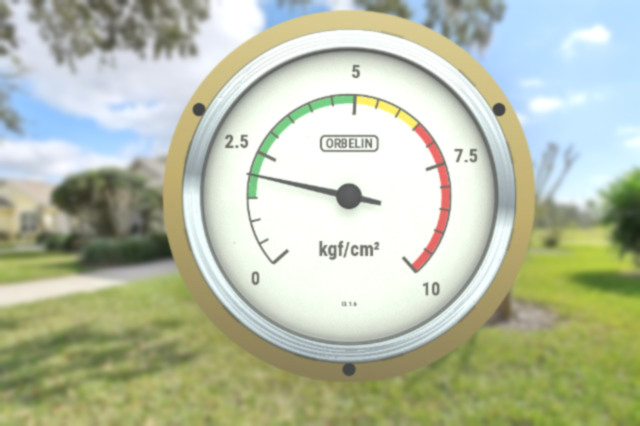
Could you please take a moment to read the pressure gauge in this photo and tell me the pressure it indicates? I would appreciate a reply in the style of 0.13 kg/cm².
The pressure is 2 kg/cm²
